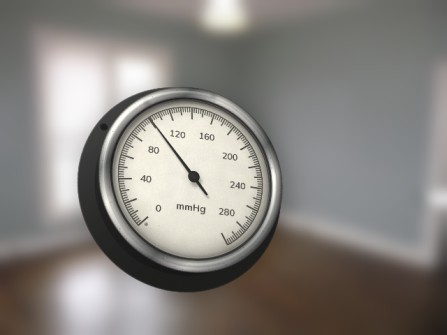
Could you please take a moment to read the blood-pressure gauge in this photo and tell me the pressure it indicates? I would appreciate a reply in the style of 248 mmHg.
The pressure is 100 mmHg
